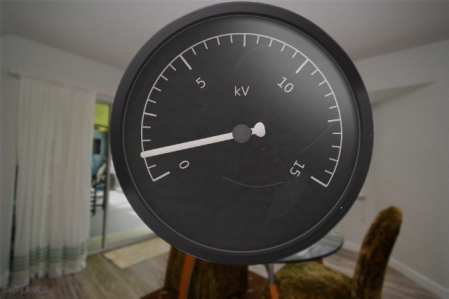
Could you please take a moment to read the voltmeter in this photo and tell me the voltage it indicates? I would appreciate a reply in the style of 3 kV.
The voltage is 1 kV
